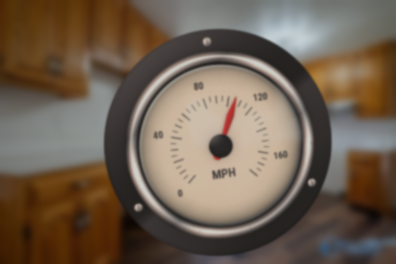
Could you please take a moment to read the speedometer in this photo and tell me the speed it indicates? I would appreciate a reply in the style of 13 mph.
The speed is 105 mph
